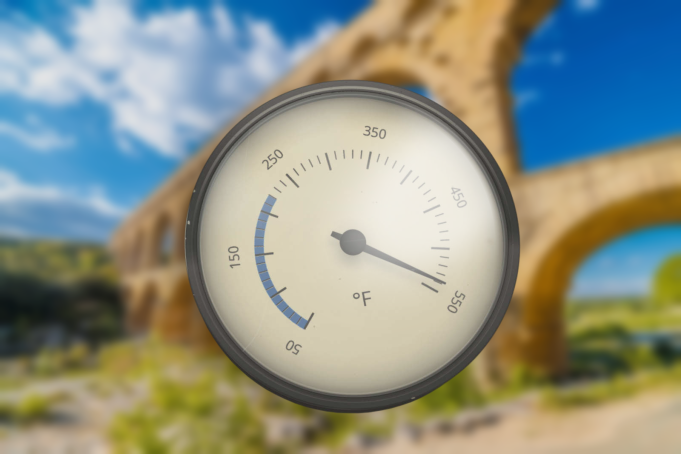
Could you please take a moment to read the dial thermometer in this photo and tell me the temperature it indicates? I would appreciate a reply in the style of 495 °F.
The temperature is 540 °F
